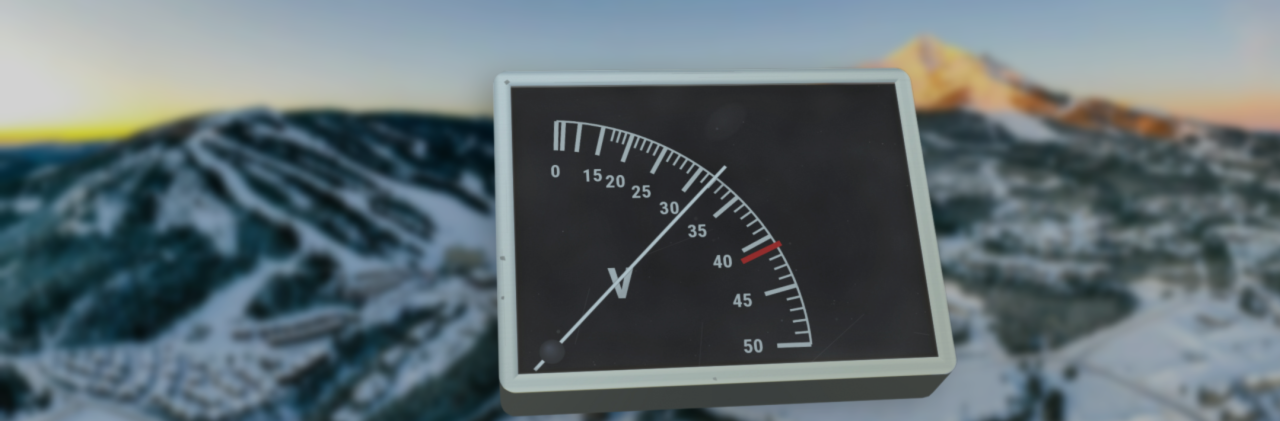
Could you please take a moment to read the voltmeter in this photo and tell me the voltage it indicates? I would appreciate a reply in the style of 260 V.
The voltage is 32 V
